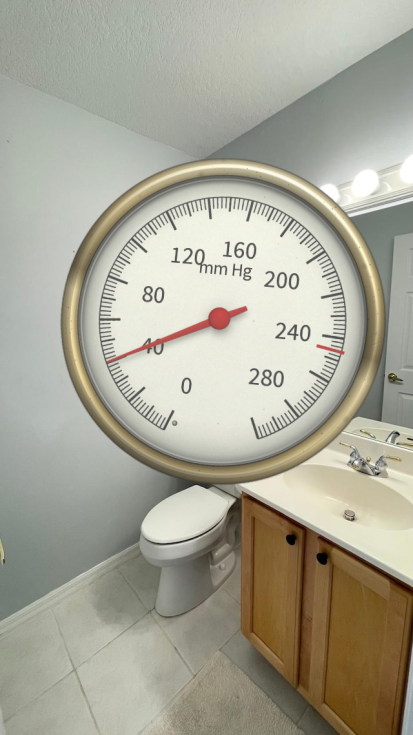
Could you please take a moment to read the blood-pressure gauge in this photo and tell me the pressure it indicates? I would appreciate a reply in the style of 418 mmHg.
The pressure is 40 mmHg
